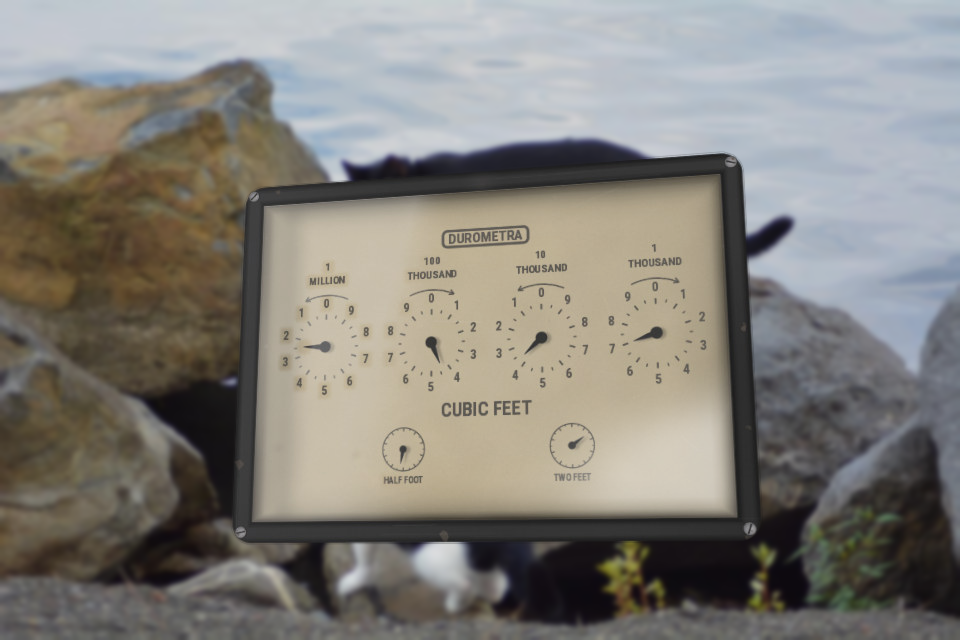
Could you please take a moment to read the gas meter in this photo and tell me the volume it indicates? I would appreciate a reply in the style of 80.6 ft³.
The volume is 243700 ft³
